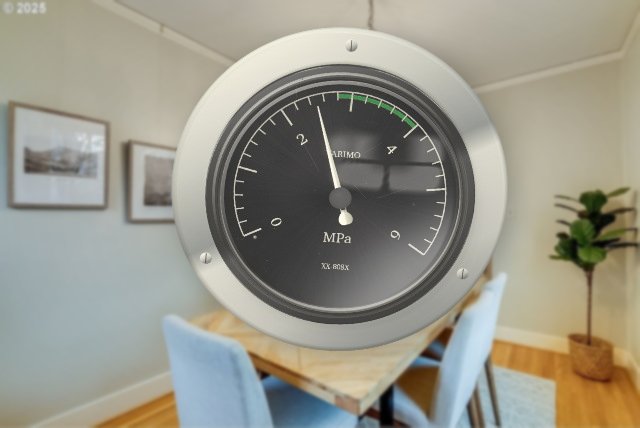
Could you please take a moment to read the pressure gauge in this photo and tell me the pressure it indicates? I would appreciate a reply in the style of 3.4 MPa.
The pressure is 2.5 MPa
